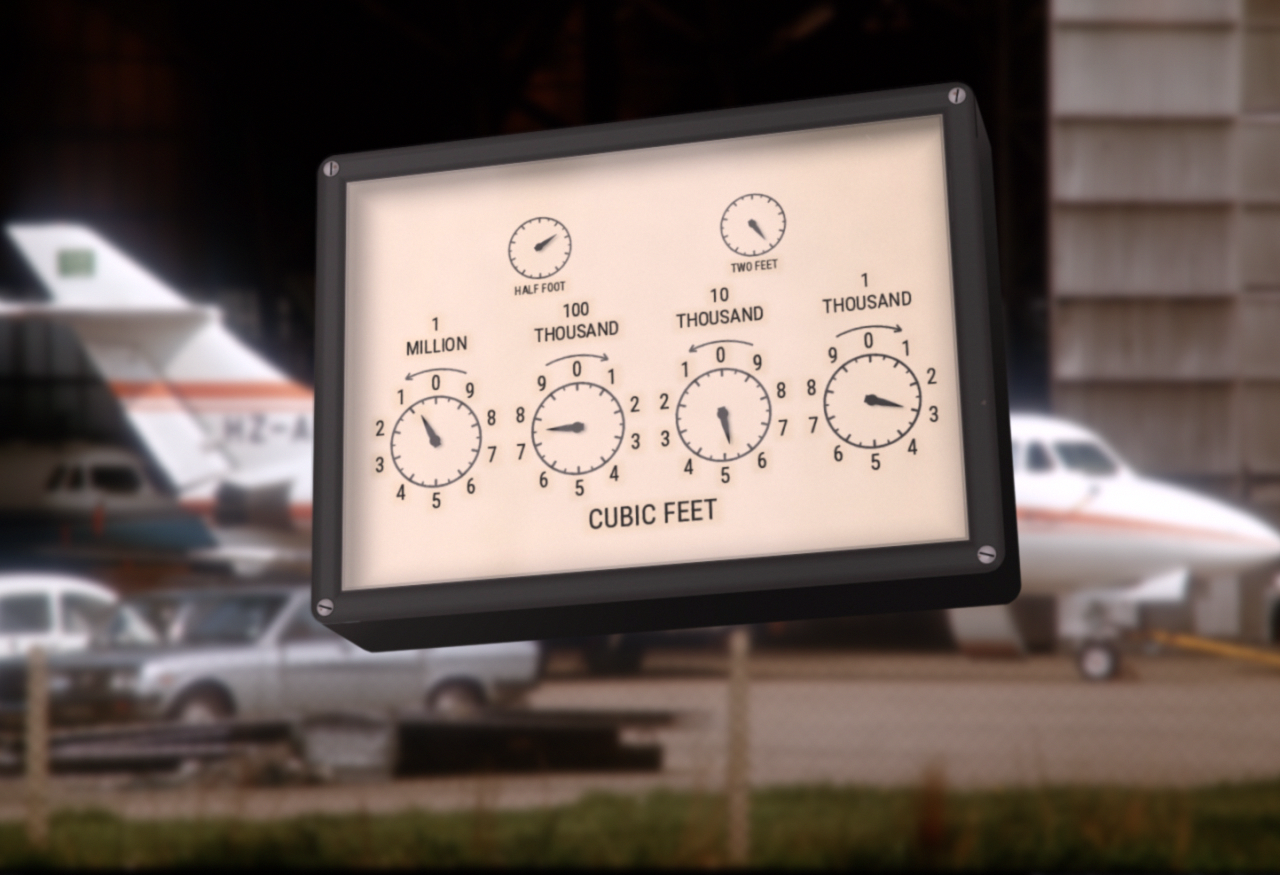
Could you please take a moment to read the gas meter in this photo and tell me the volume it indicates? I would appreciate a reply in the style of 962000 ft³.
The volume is 75300 ft³
